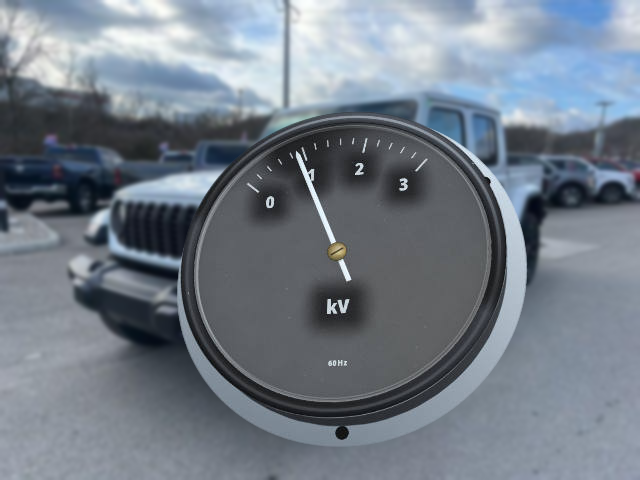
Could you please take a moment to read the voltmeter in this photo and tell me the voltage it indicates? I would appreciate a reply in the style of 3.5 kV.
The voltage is 0.9 kV
